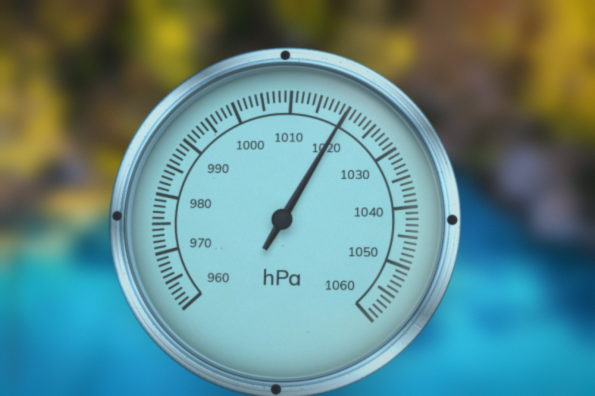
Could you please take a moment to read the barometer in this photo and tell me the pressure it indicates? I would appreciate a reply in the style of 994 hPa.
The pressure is 1020 hPa
